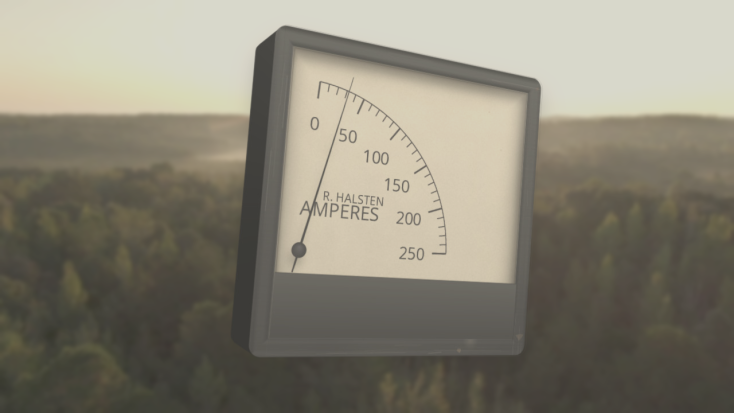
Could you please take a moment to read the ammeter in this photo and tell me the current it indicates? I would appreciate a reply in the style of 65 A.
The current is 30 A
